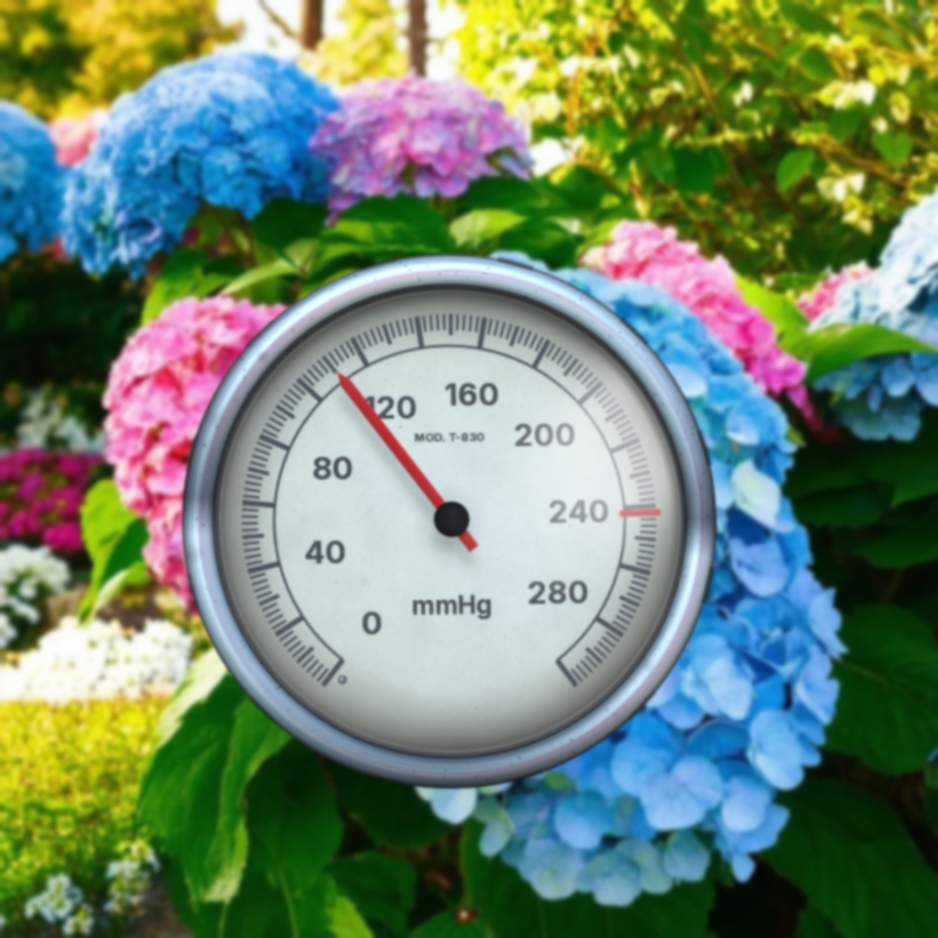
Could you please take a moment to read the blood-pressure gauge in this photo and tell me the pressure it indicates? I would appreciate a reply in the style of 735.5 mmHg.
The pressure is 110 mmHg
